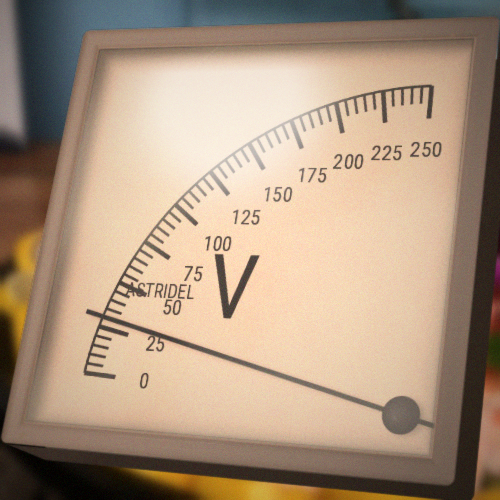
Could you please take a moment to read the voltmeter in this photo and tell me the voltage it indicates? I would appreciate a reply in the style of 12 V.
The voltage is 30 V
